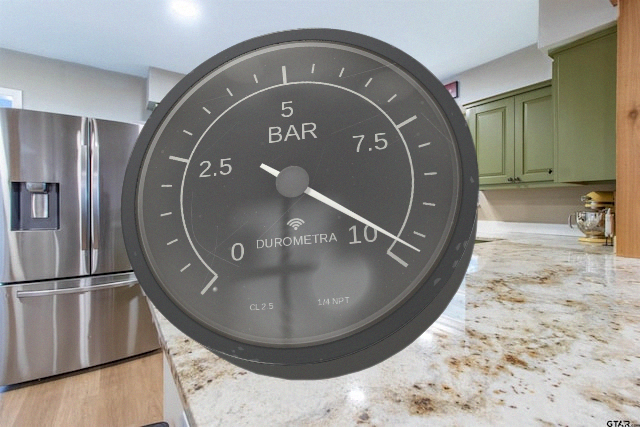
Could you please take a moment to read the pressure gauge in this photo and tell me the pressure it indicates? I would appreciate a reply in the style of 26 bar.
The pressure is 9.75 bar
